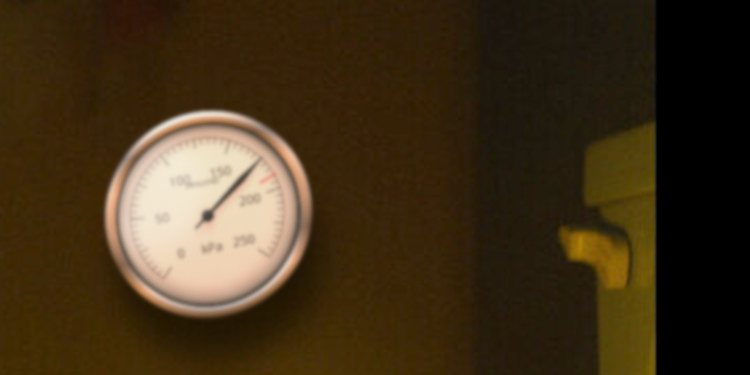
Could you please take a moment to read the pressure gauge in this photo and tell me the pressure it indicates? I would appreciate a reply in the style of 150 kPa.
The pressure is 175 kPa
